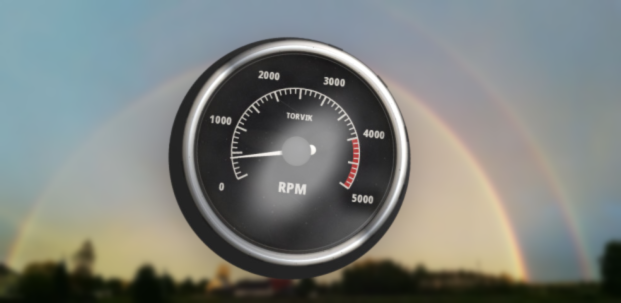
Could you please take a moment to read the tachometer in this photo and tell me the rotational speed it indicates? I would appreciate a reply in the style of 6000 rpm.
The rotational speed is 400 rpm
